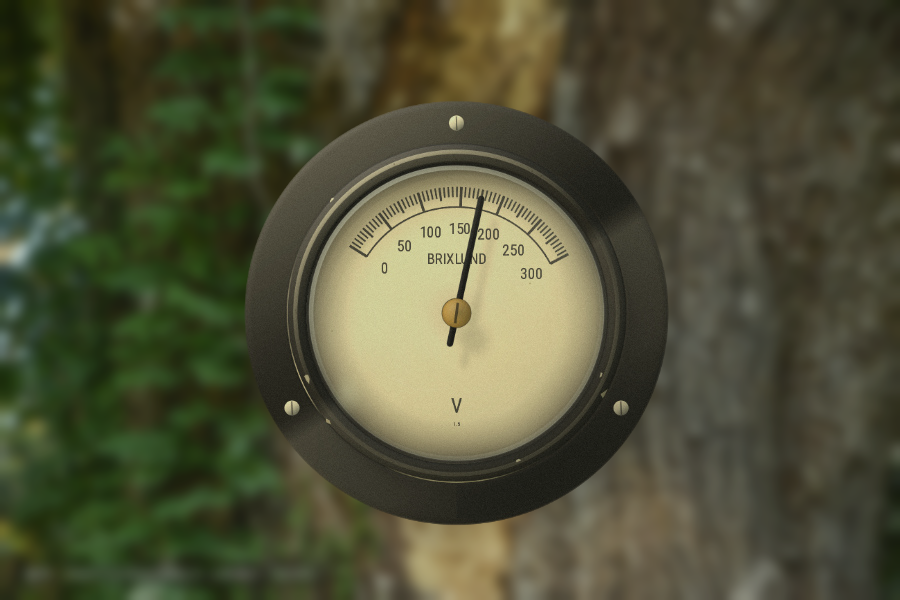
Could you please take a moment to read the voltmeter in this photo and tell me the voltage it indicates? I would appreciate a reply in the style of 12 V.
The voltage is 175 V
